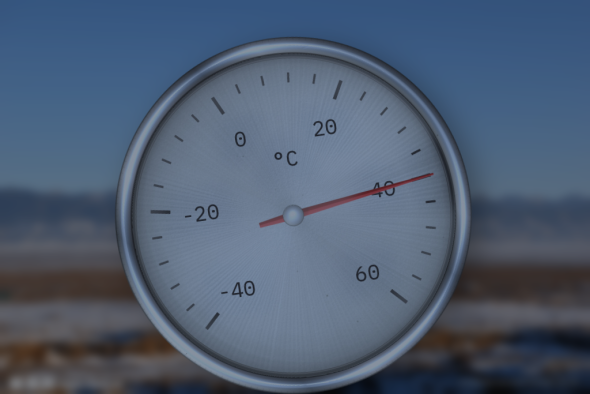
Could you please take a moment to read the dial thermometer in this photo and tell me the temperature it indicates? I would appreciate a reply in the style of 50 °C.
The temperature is 40 °C
